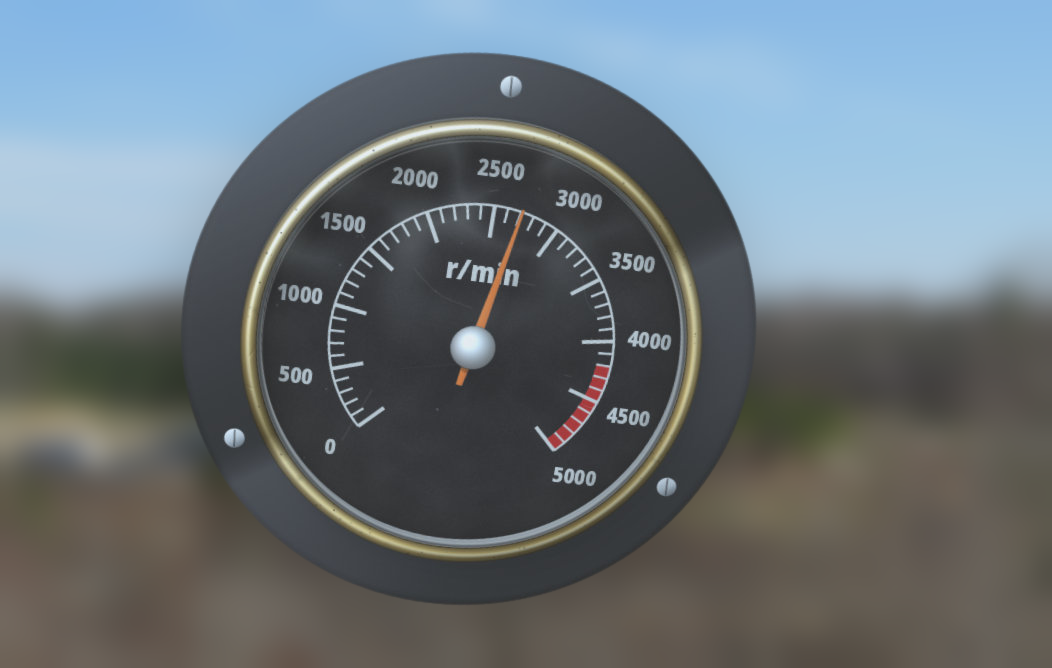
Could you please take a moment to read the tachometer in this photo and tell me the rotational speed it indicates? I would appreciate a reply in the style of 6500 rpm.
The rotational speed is 2700 rpm
